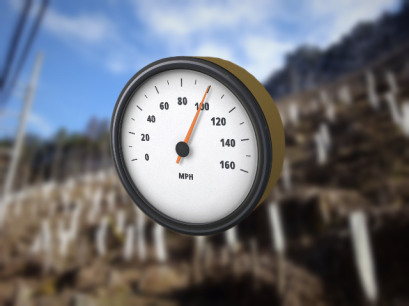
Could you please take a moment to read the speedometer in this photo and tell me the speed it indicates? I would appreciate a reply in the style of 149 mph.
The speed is 100 mph
